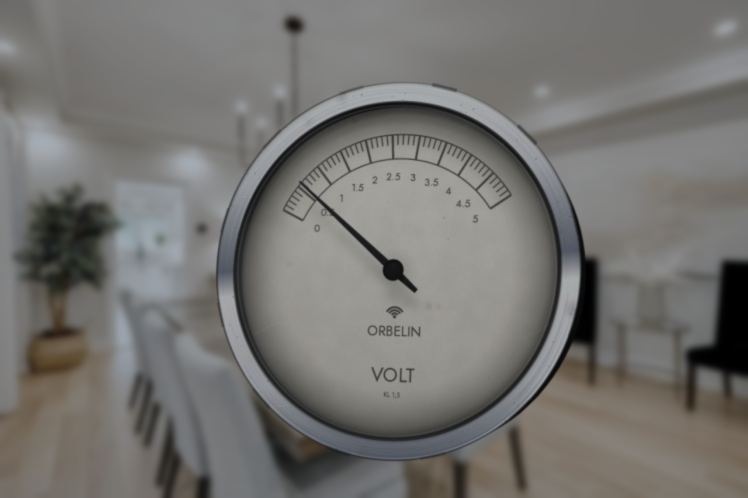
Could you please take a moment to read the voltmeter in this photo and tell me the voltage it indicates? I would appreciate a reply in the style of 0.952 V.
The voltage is 0.6 V
